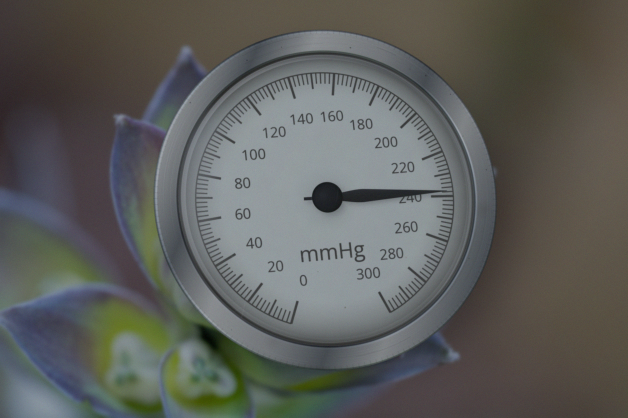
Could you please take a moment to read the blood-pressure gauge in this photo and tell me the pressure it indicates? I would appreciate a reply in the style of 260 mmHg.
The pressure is 238 mmHg
